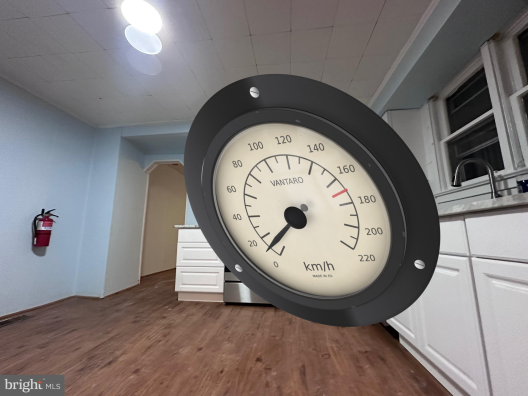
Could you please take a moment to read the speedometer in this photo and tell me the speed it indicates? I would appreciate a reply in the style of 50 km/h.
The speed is 10 km/h
